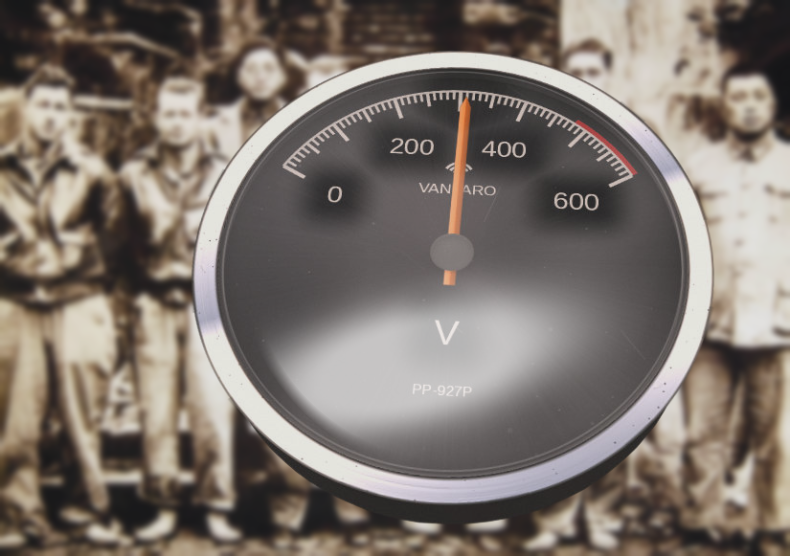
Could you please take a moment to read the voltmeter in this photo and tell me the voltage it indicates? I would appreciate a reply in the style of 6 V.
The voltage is 310 V
